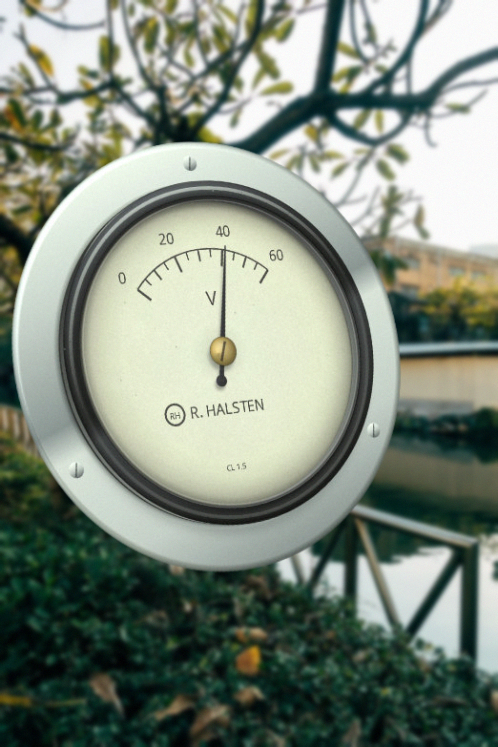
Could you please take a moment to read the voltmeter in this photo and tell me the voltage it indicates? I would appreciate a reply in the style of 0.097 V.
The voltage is 40 V
